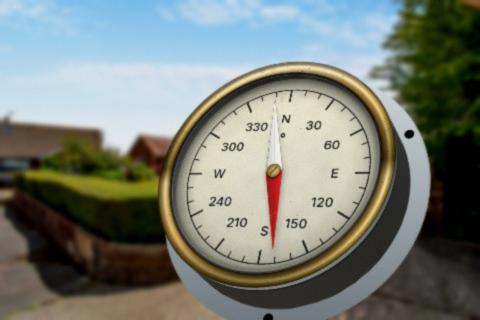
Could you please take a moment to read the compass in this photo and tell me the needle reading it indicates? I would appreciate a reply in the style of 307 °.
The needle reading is 170 °
